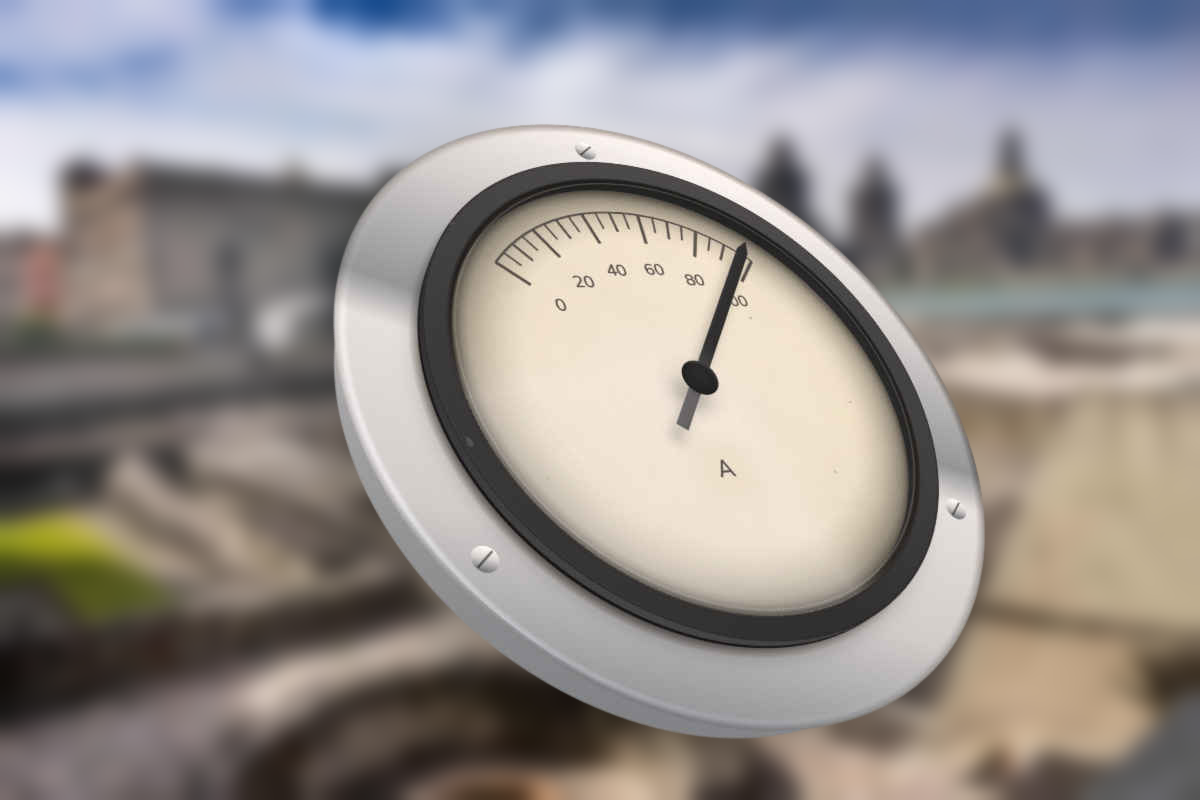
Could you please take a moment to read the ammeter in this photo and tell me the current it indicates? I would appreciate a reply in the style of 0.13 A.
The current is 95 A
